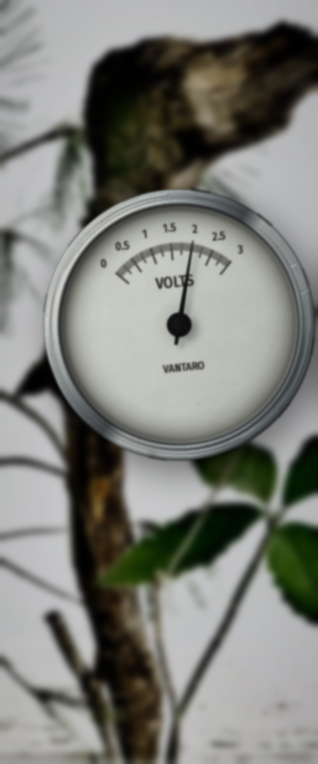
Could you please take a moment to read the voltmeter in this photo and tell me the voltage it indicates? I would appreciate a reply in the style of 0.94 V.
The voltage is 2 V
